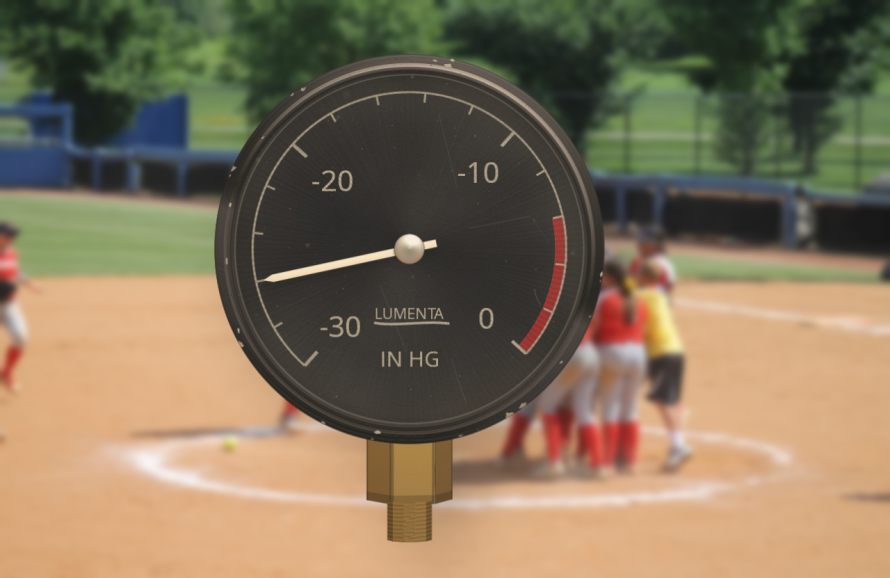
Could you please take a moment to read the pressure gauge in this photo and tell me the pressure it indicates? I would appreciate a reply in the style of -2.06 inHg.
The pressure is -26 inHg
